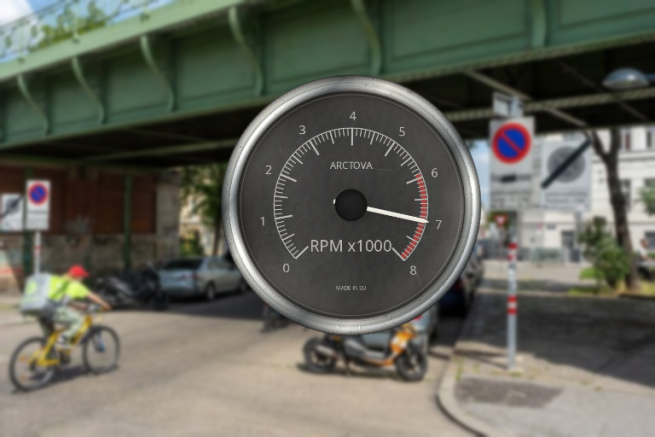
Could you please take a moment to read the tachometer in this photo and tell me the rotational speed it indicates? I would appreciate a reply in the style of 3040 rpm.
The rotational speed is 7000 rpm
